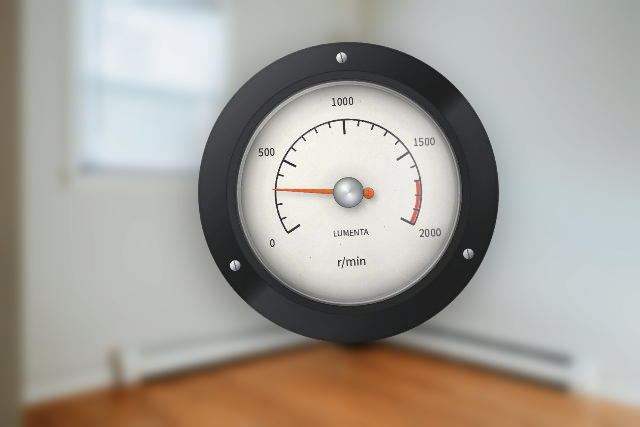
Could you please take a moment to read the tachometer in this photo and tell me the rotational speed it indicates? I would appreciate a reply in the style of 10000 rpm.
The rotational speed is 300 rpm
